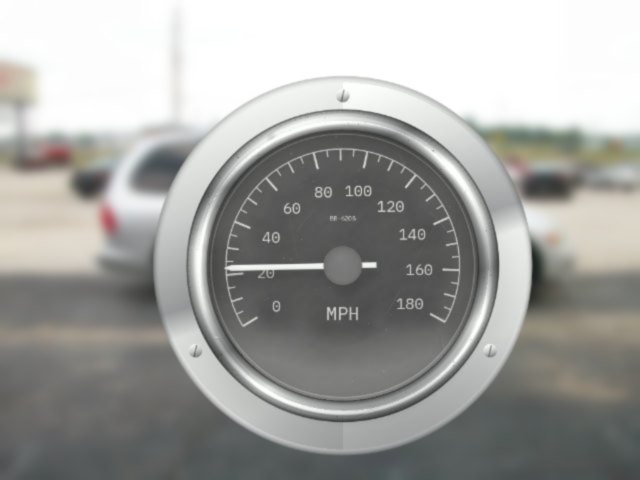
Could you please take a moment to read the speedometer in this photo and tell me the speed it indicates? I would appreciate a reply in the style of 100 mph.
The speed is 22.5 mph
